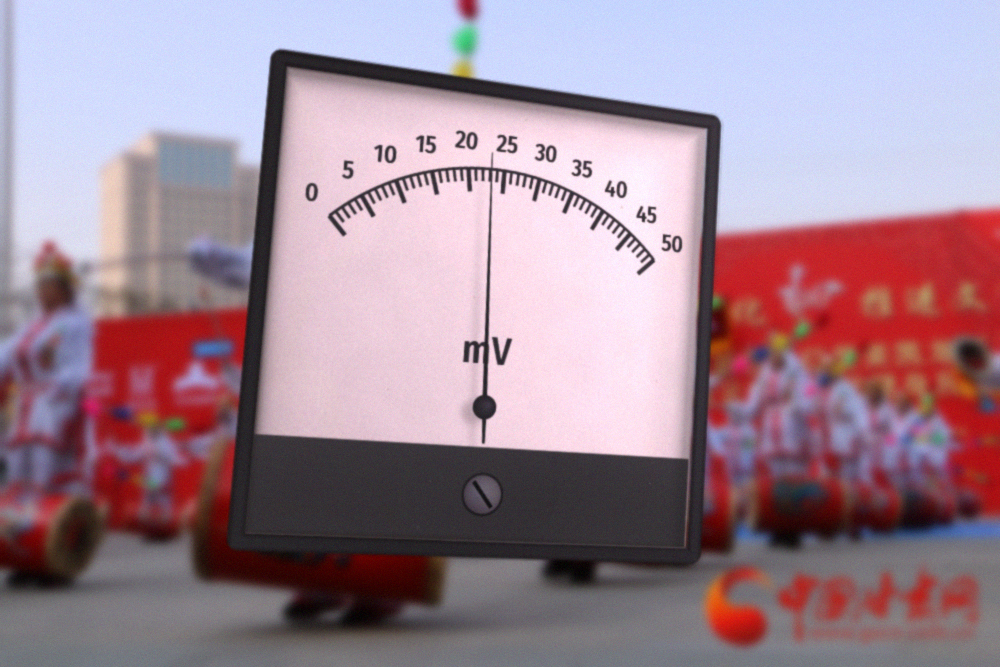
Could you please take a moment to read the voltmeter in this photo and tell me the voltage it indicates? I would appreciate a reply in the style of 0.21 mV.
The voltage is 23 mV
